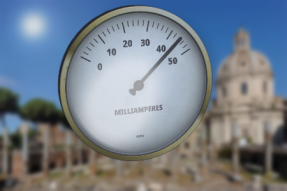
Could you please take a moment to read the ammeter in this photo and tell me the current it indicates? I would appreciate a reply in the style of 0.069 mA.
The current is 44 mA
